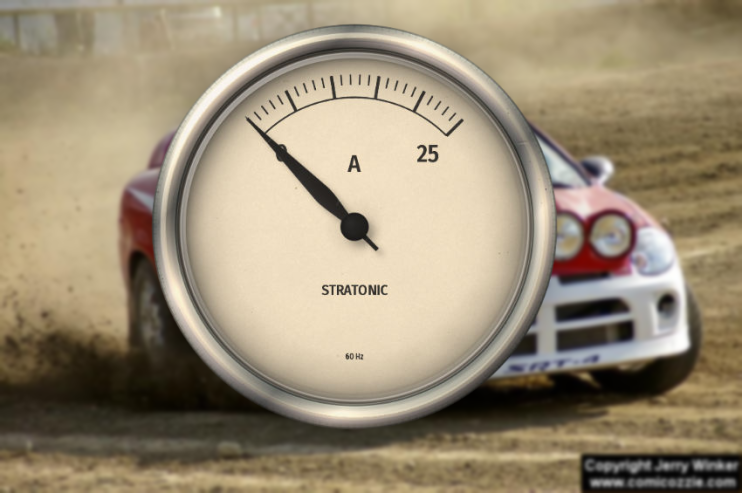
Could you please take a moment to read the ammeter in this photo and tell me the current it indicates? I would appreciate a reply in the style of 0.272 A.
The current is 0 A
